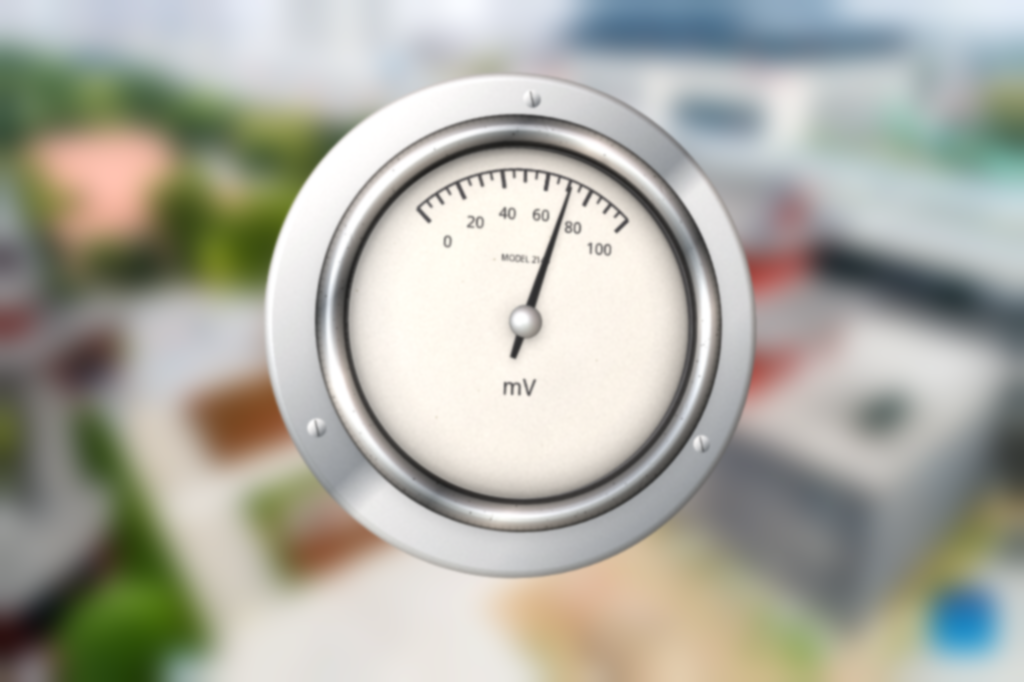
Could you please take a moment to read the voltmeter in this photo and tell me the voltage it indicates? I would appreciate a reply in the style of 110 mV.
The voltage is 70 mV
